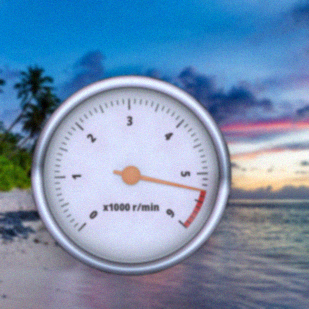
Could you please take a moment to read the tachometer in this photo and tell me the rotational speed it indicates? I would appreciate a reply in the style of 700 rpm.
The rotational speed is 5300 rpm
